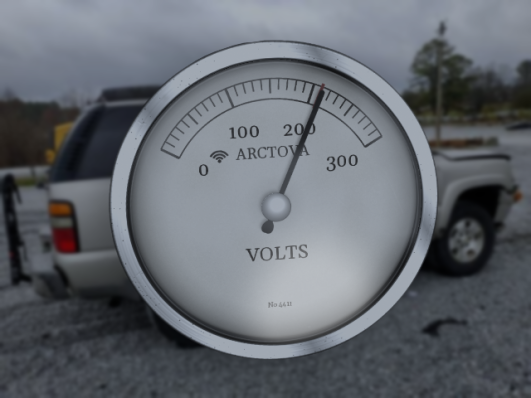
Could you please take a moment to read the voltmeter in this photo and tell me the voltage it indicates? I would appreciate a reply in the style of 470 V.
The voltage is 210 V
